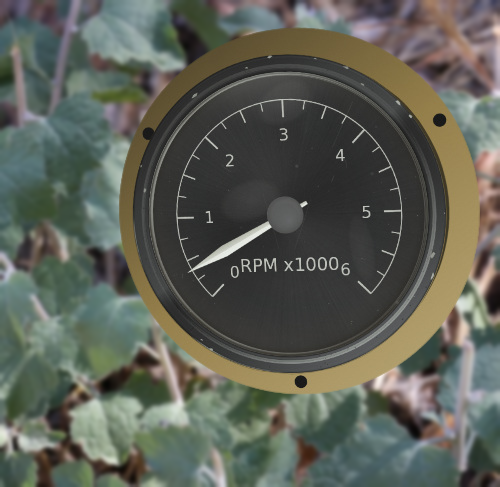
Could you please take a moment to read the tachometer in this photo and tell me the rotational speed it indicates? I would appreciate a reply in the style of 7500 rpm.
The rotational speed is 375 rpm
